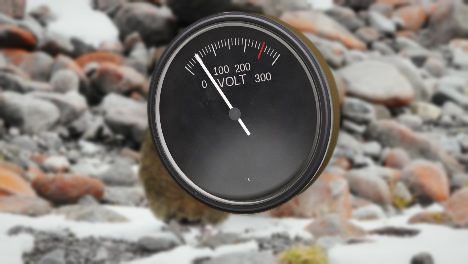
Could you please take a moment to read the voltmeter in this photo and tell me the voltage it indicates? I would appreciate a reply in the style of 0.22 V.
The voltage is 50 V
